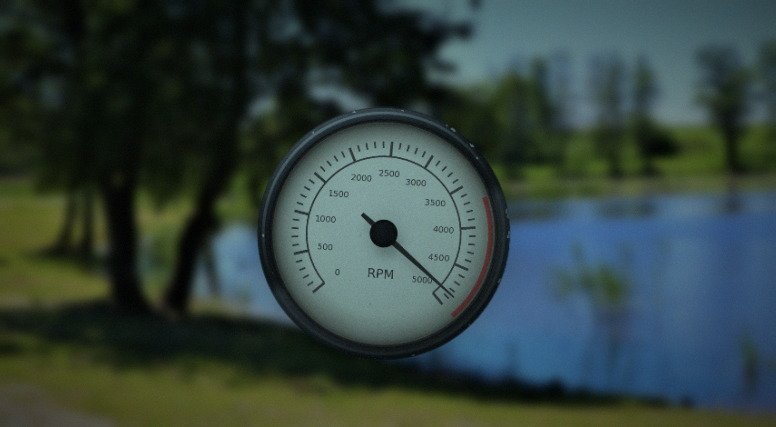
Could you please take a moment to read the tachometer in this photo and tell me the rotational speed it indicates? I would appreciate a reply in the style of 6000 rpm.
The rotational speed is 4850 rpm
